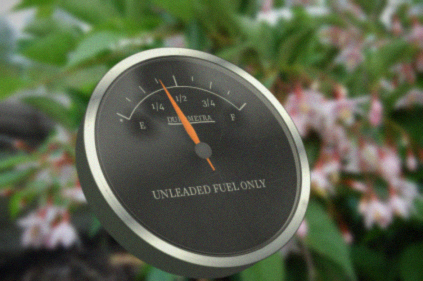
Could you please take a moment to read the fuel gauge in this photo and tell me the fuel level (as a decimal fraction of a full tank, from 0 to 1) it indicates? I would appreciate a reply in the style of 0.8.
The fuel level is 0.375
